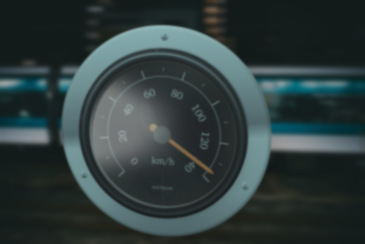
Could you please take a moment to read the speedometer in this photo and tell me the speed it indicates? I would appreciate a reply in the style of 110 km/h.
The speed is 135 km/h
